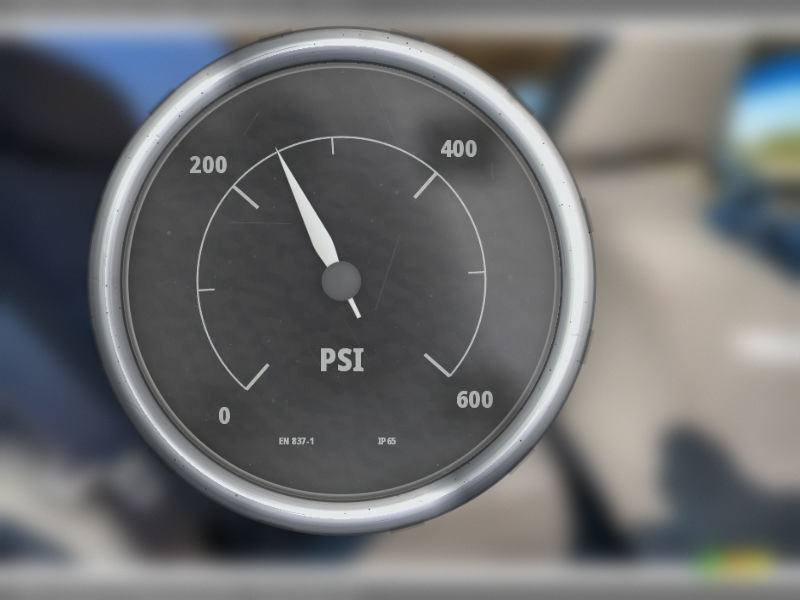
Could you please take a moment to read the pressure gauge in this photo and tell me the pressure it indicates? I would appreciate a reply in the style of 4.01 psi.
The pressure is 250 psi
